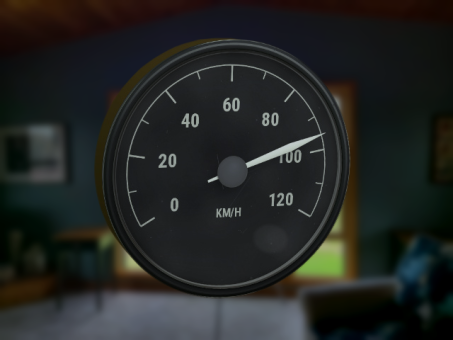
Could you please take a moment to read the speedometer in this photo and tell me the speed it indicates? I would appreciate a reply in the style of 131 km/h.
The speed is 95 km/h
